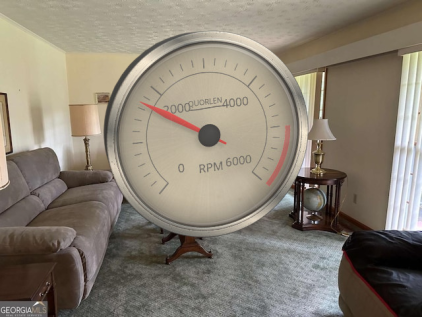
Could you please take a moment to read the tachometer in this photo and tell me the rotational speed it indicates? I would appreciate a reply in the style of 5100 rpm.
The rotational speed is 1700 rpm
